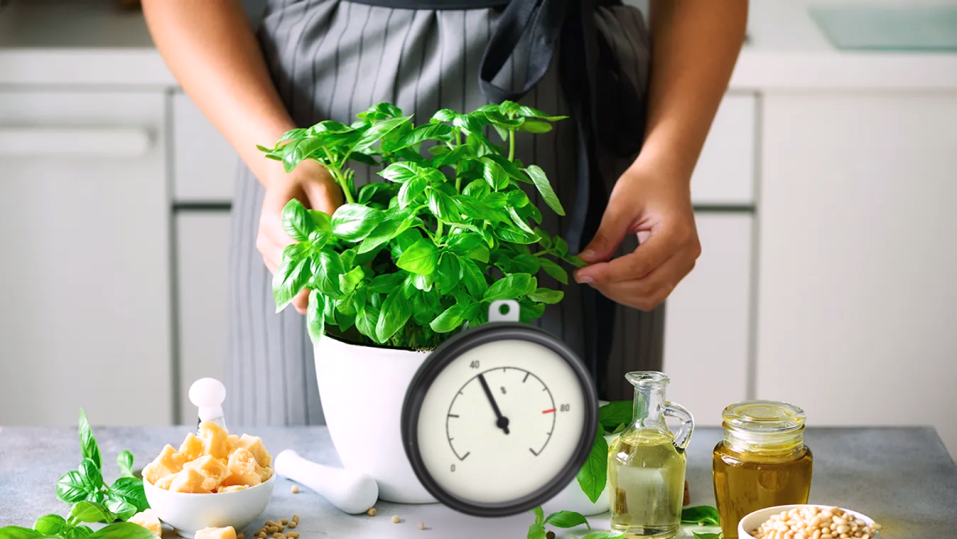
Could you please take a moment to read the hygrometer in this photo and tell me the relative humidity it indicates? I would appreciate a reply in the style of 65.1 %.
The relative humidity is 40 %
